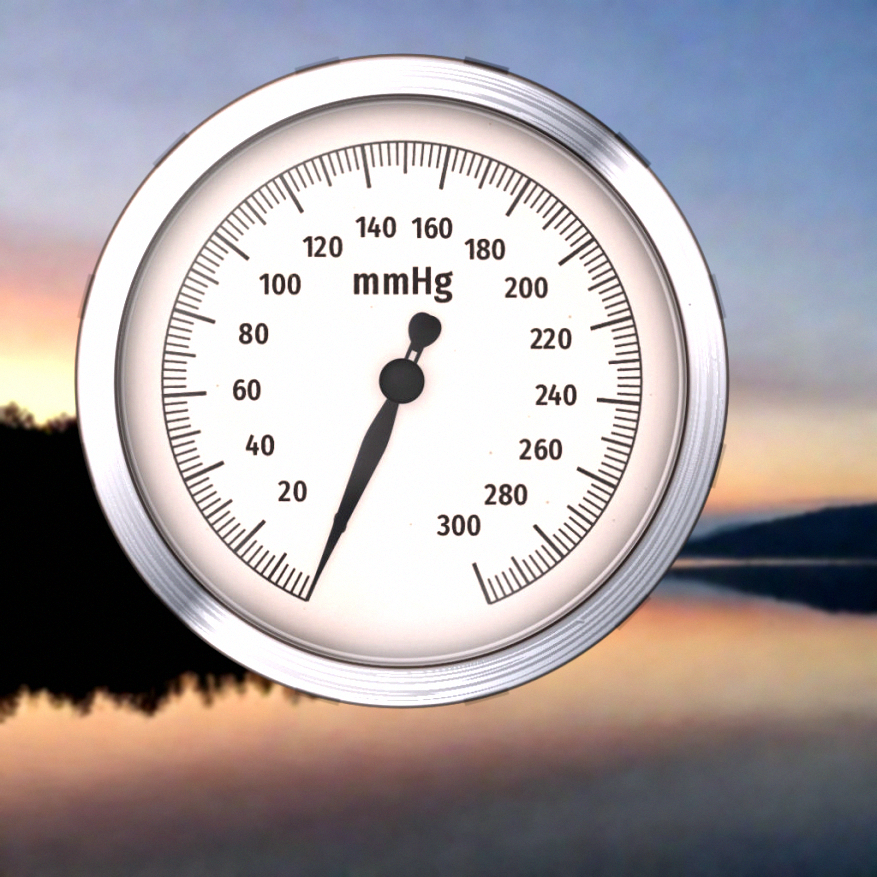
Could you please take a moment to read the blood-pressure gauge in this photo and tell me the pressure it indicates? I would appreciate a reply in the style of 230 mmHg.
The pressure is 0 mmHg
